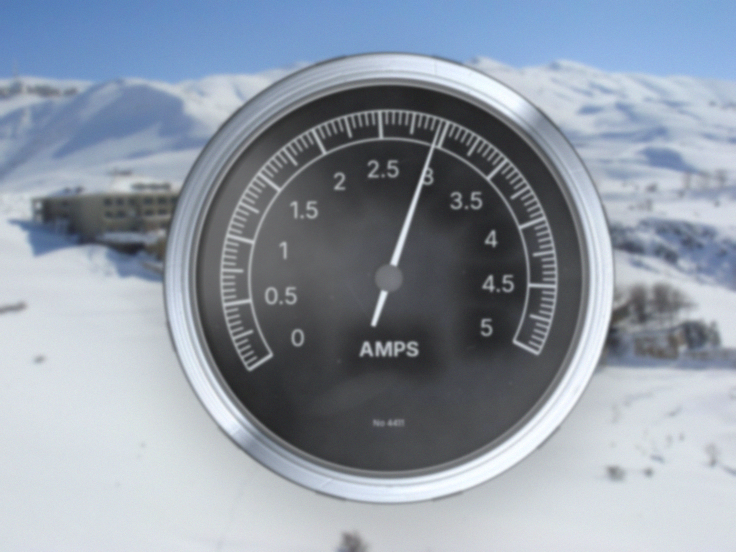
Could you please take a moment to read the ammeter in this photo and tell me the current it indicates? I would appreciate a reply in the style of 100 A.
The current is 2.95 A
